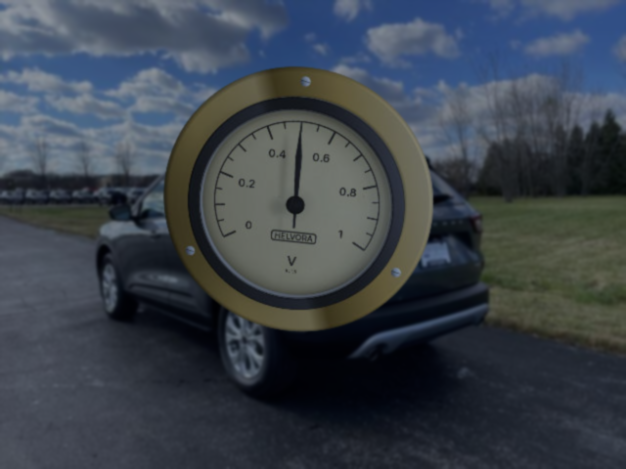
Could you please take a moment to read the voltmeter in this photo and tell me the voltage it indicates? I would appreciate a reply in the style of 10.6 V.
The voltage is 0.5 V
